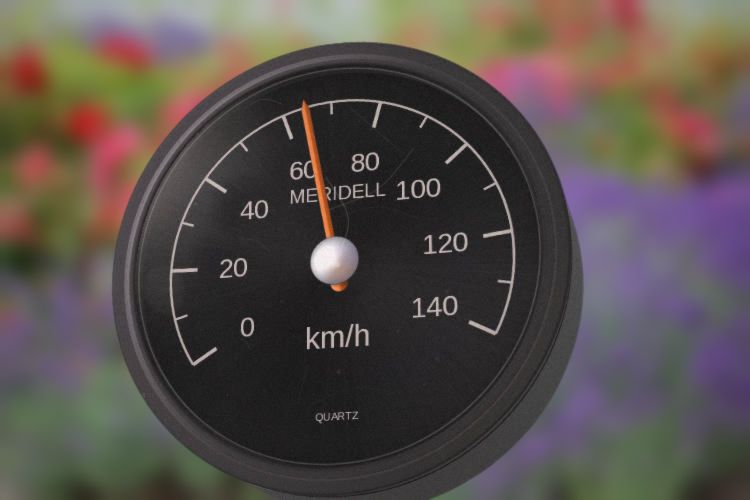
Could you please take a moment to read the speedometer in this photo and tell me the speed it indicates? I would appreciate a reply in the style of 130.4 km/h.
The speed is 65 km/h
